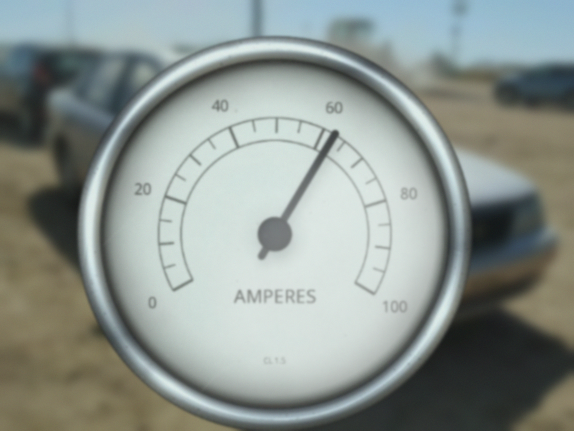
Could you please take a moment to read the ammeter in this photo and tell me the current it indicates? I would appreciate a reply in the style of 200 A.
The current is 62.5 A
